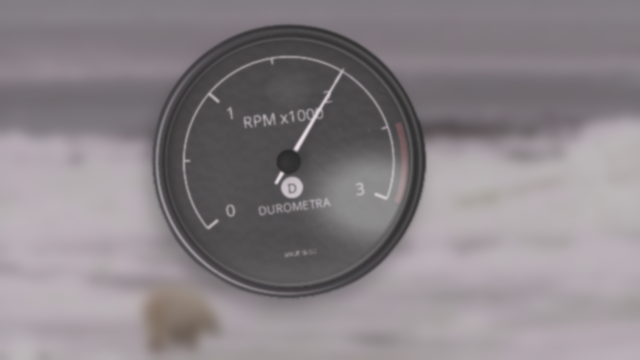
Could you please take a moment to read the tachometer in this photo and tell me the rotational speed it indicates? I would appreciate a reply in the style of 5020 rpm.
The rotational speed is 2000 rpm
